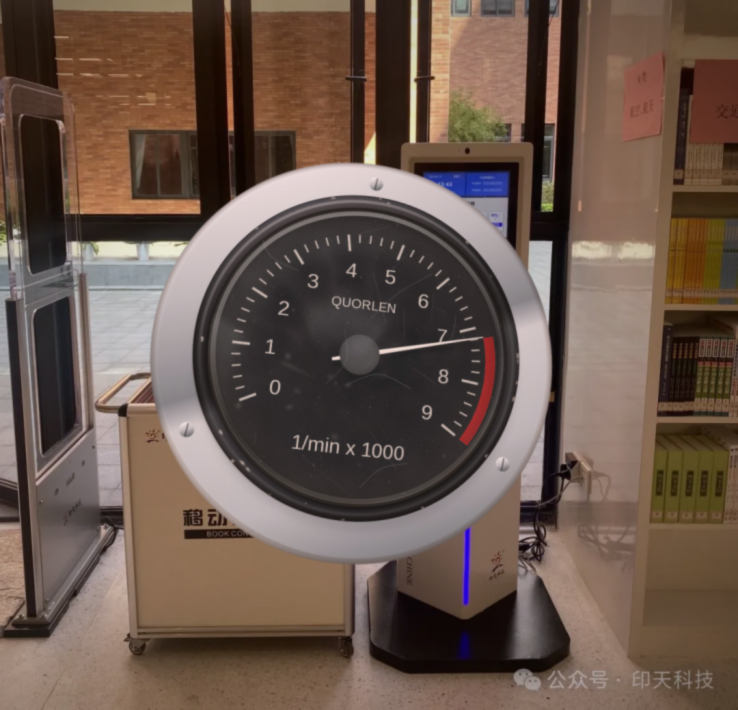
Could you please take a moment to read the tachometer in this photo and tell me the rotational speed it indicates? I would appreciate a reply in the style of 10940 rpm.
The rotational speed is 7200 rpm
